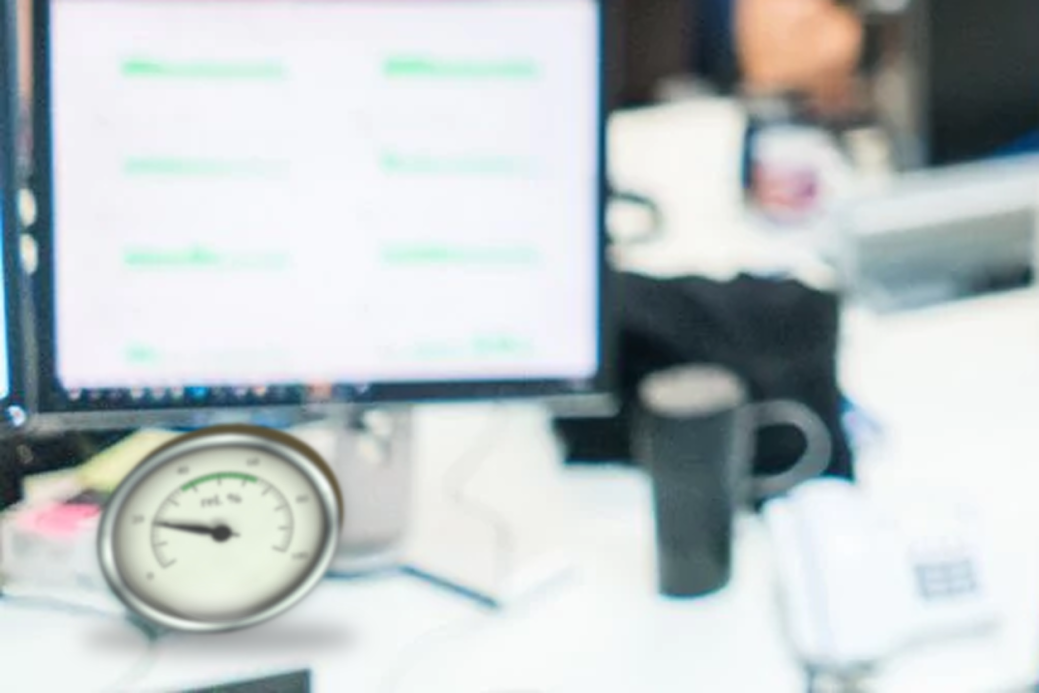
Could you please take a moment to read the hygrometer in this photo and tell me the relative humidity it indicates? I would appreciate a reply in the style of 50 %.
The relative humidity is 20 %
